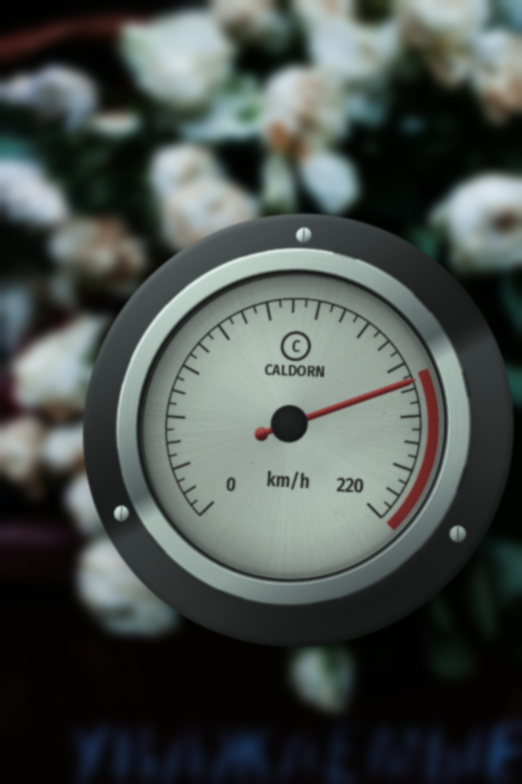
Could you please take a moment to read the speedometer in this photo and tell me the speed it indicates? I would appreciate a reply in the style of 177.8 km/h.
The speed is 167.5 km/h
